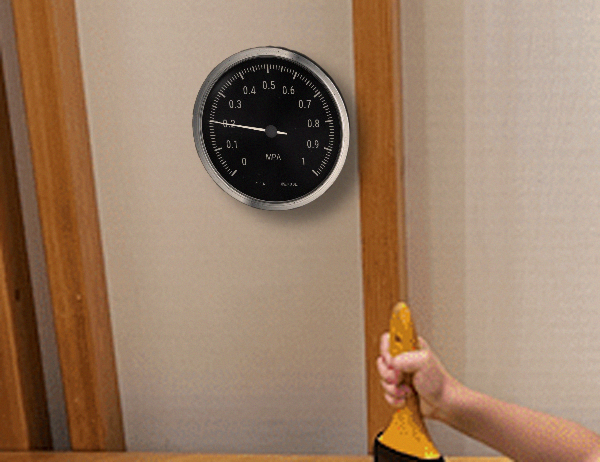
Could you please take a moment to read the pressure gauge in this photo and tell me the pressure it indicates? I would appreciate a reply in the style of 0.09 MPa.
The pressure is 0.2 MPa
